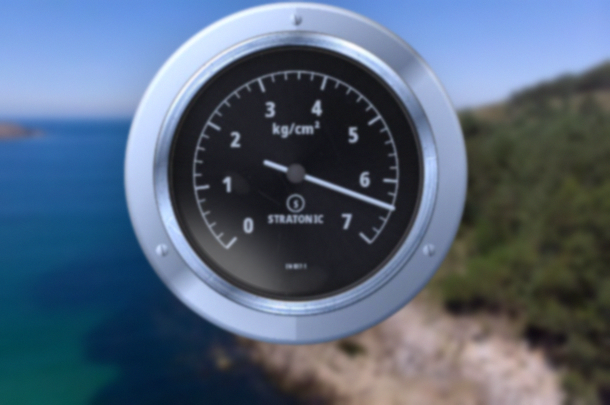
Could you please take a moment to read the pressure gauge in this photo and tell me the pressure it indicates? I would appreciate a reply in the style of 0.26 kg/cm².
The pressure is 6.4 kg/cm²
